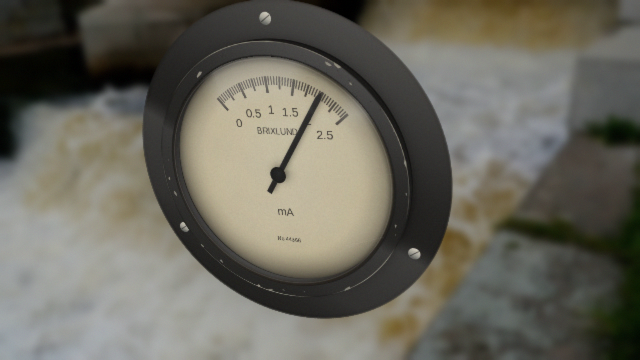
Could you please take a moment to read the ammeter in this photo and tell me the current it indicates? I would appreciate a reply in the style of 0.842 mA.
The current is 2 mA
